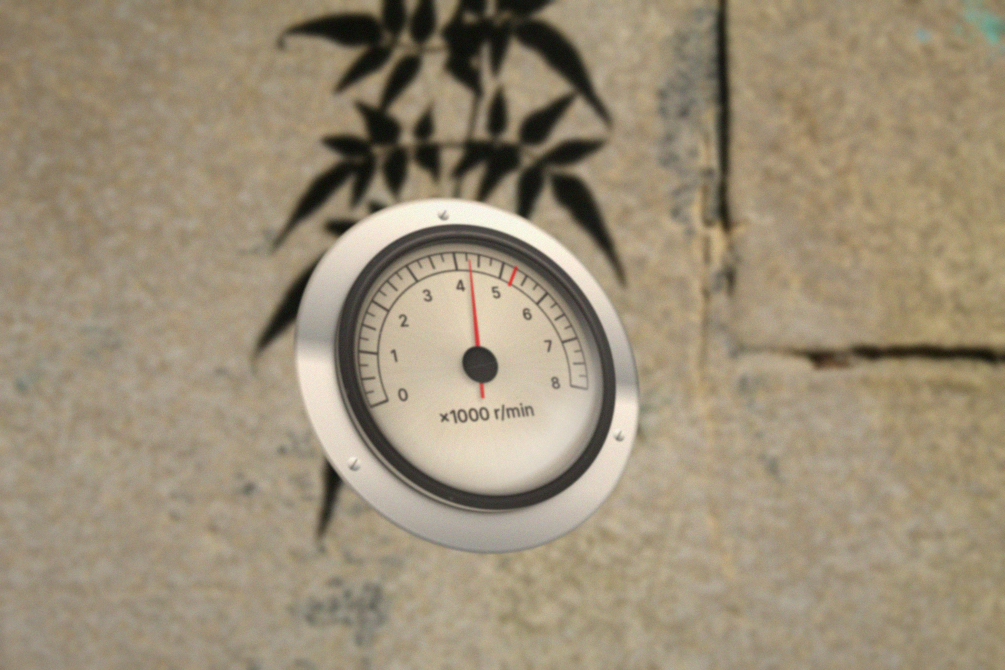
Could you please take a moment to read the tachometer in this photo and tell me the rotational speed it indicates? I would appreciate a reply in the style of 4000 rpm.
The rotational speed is 4250 rpm
